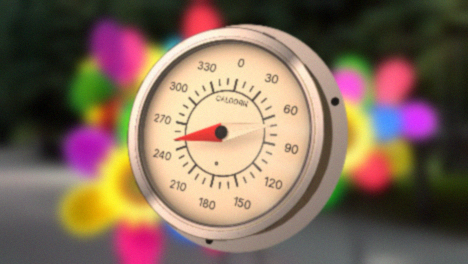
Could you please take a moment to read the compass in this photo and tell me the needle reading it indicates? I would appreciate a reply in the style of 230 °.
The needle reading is 250 °
